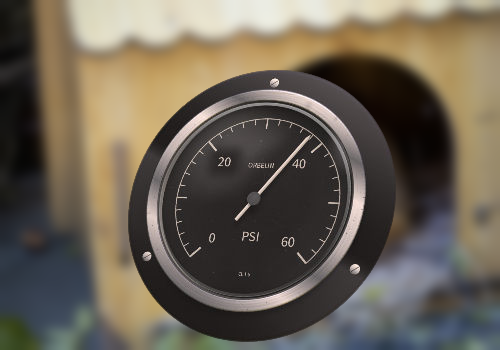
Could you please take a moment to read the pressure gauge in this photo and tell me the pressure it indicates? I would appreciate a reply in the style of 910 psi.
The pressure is 38 psi
